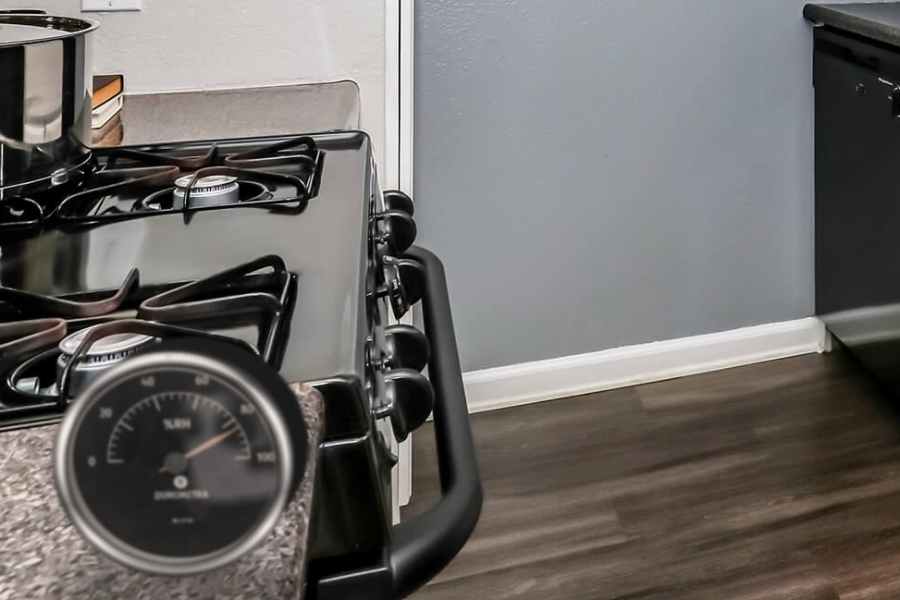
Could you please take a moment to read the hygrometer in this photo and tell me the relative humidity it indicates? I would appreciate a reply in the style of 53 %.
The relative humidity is 84 %
